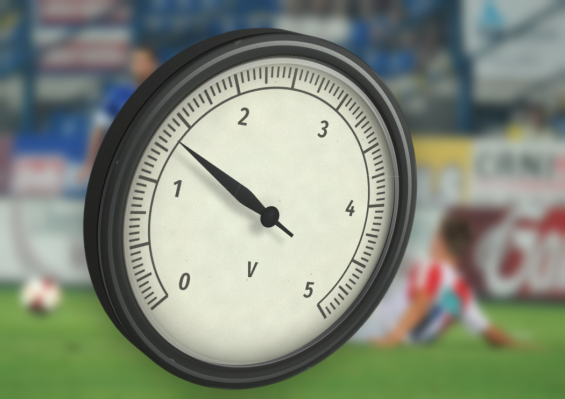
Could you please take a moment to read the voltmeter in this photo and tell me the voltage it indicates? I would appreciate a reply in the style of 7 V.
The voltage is 1.35 V
